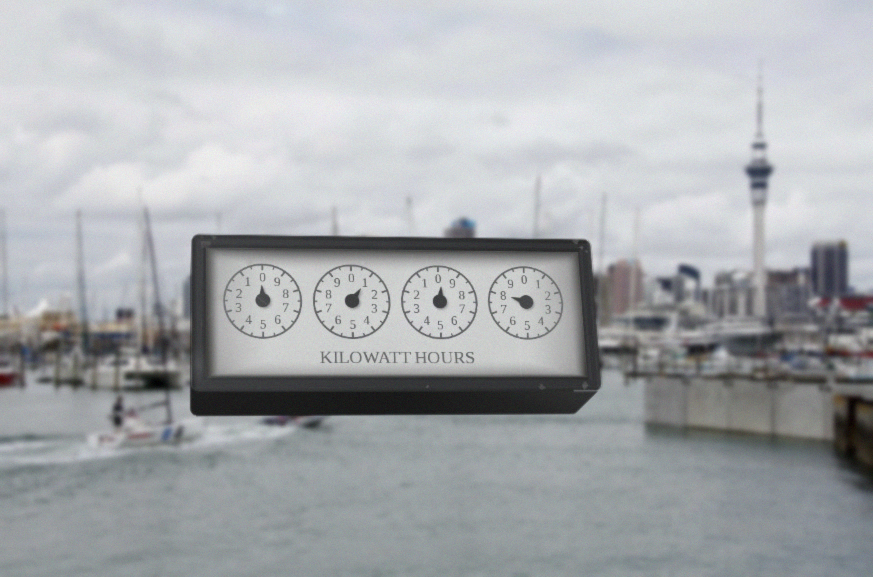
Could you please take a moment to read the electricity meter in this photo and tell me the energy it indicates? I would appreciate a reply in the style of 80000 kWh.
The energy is 98 kWh
